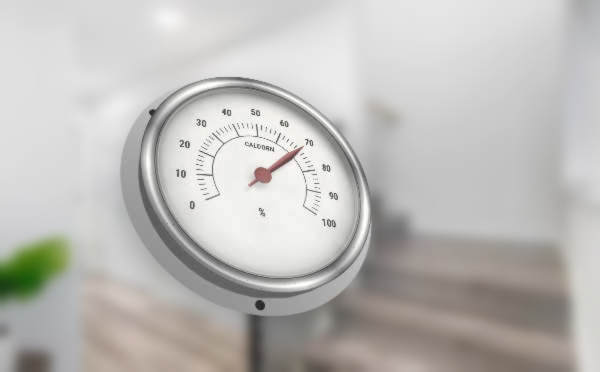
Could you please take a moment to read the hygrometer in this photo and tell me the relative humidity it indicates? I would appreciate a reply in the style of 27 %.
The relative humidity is 70 %
